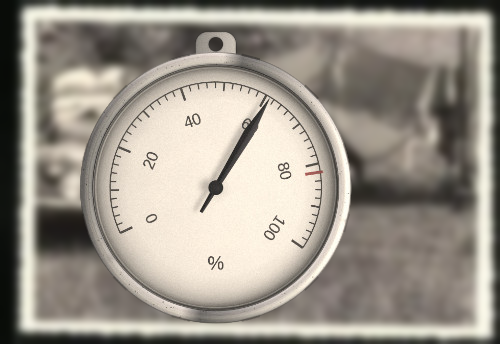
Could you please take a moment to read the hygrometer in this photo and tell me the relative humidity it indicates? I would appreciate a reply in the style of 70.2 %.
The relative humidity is 61 %
